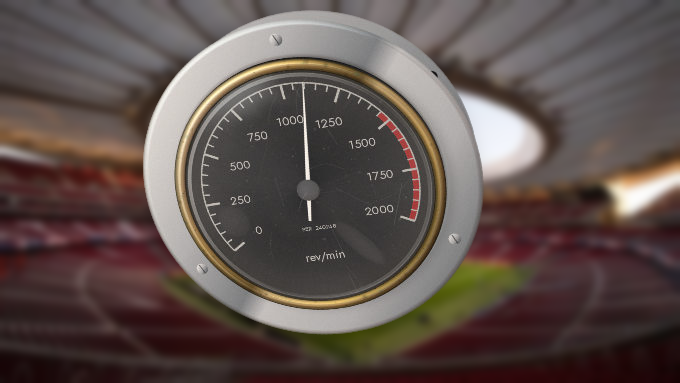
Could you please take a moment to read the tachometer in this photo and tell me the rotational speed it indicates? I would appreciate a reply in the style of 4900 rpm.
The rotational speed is 1100 rpm
